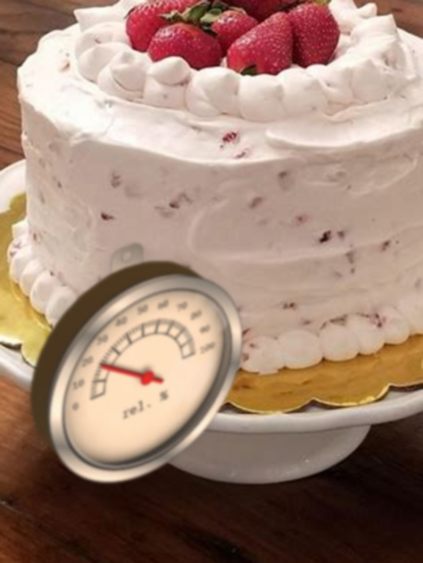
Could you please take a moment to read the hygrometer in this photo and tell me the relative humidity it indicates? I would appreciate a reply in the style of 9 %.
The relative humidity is 20 %
